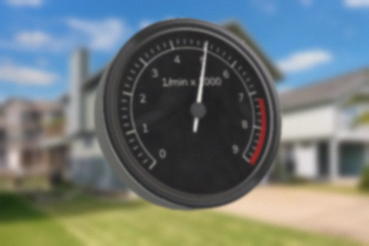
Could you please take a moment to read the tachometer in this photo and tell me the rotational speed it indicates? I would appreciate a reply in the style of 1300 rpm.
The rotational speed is 5000 rpm
